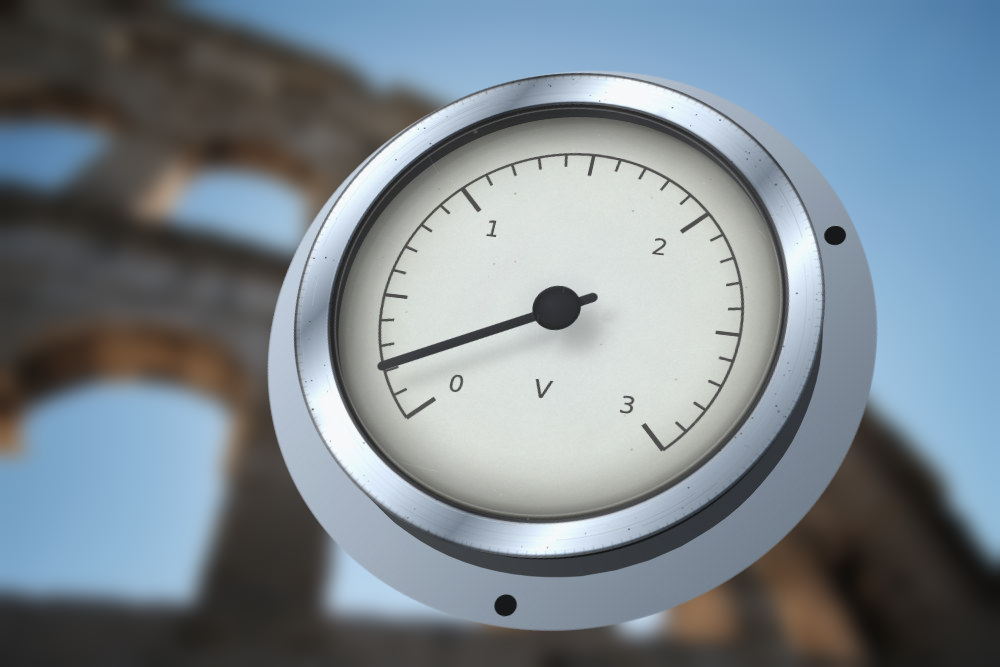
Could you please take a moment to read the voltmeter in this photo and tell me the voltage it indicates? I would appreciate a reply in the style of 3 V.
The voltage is 0.2 V
